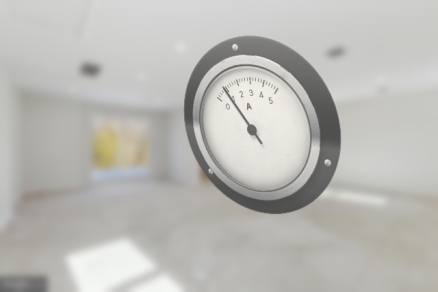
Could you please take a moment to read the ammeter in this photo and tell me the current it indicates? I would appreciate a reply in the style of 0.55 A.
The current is 1 A
